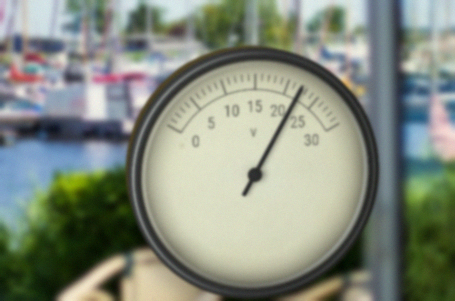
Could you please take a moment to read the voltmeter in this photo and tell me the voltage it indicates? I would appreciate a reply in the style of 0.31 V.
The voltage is 22 V
